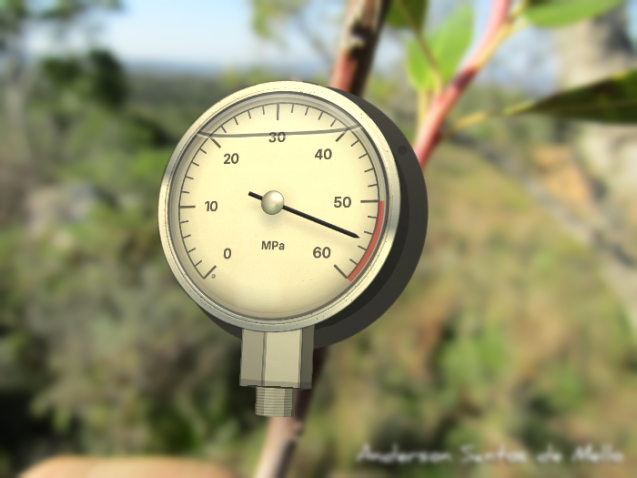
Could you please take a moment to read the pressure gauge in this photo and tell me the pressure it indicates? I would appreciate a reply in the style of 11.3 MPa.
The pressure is 55 MPa
